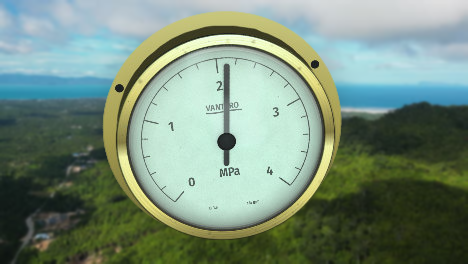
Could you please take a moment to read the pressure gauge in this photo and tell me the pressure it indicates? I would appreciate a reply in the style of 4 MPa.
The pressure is 2.1 MPa
